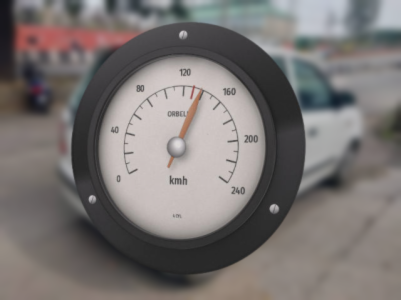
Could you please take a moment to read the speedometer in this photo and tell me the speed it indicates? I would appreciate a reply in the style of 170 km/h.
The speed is 140 km/h
